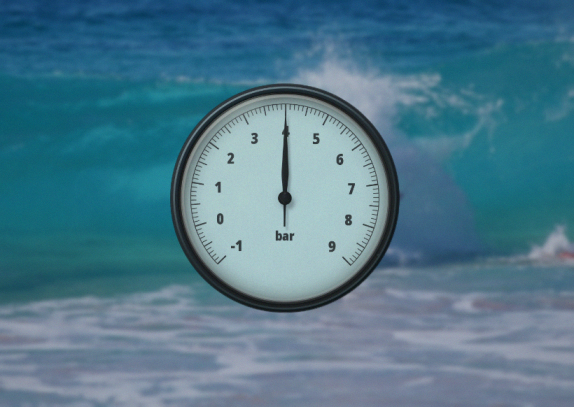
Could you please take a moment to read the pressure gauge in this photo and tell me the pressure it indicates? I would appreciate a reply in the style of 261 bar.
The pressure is 4 bar
